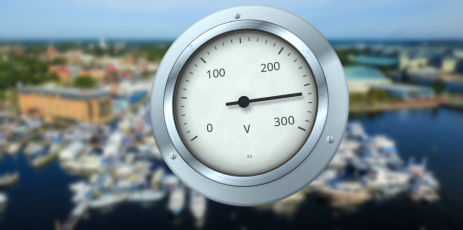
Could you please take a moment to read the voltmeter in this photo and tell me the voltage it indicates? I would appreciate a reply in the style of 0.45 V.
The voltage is 260 V
